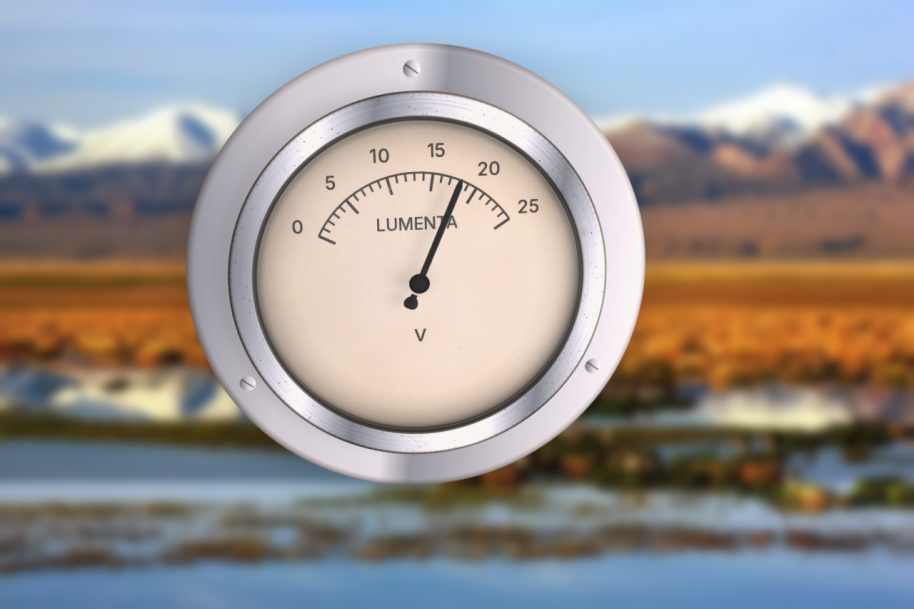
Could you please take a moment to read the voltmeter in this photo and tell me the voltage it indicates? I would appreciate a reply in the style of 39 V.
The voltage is 18 V
